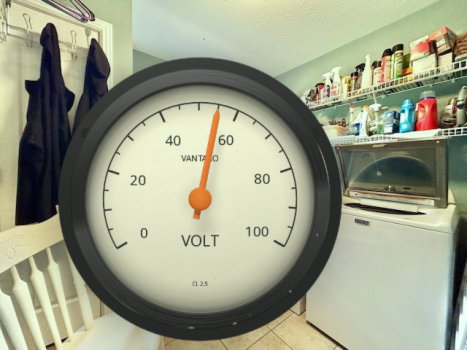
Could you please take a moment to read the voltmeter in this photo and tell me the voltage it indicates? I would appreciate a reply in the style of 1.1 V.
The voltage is 55 V
